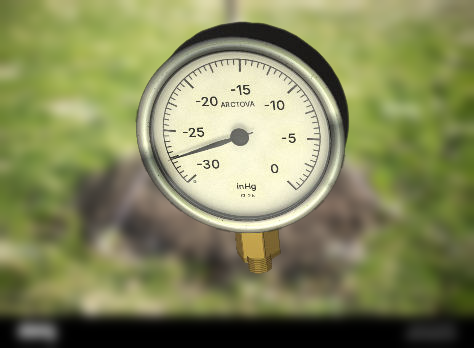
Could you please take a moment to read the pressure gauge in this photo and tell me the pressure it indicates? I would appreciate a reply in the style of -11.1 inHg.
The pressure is -27.5 inHg
